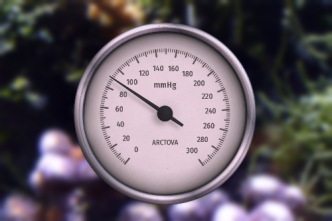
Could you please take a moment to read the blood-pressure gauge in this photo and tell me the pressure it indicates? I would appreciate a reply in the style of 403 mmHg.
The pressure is 90 mmHg
